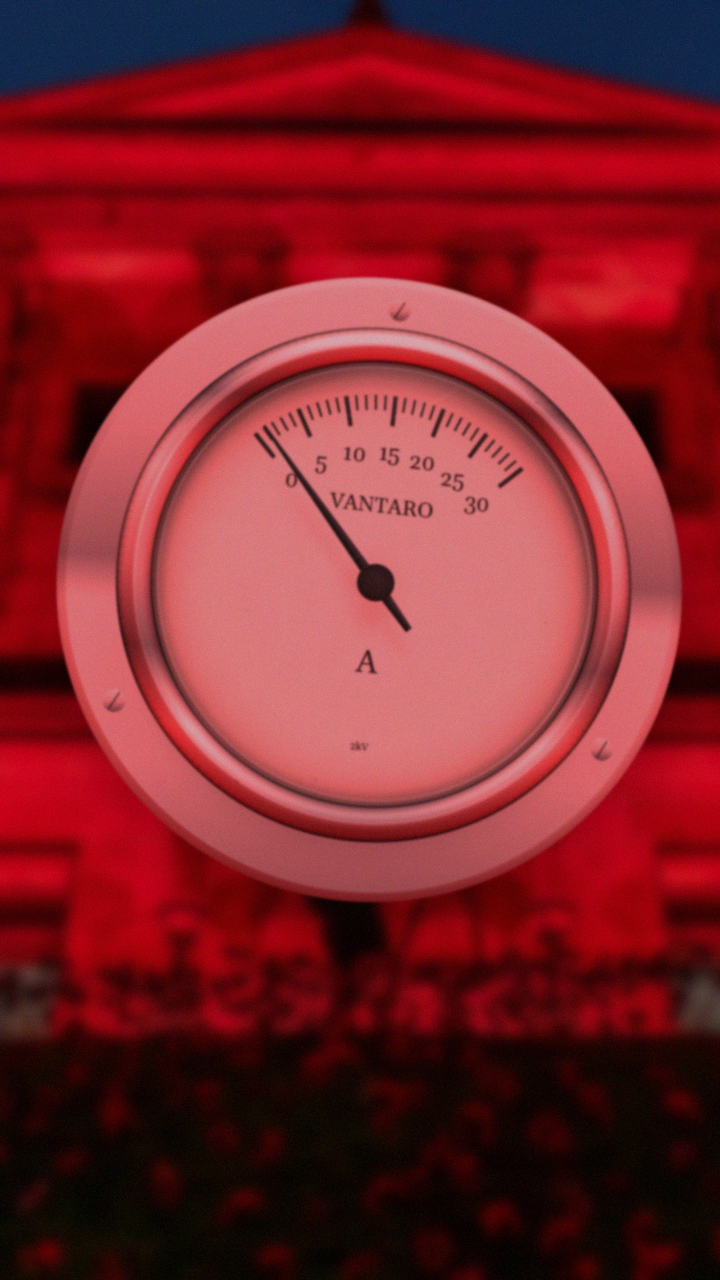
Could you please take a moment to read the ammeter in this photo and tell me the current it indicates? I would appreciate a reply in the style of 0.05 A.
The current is 1 A
